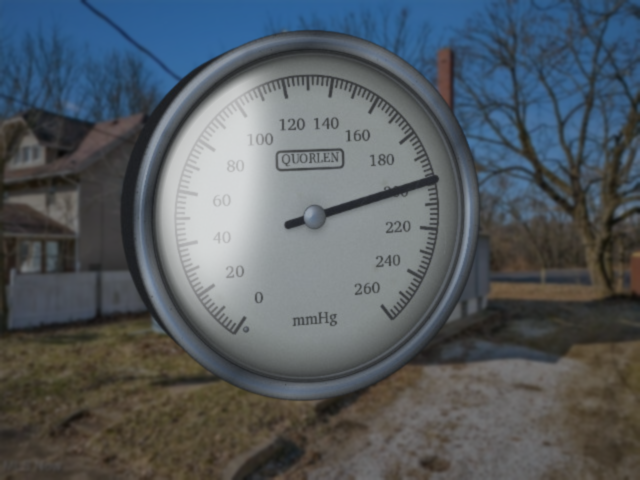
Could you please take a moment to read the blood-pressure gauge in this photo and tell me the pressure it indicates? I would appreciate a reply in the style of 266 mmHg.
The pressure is 200 mmHg
